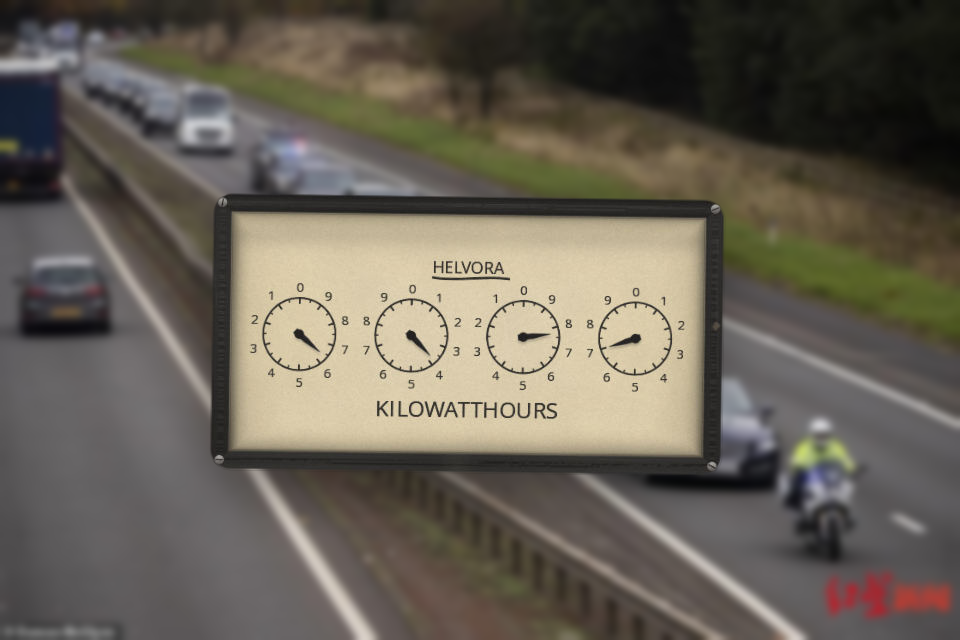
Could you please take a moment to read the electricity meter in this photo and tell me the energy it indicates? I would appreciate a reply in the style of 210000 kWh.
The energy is 6377 kWh
